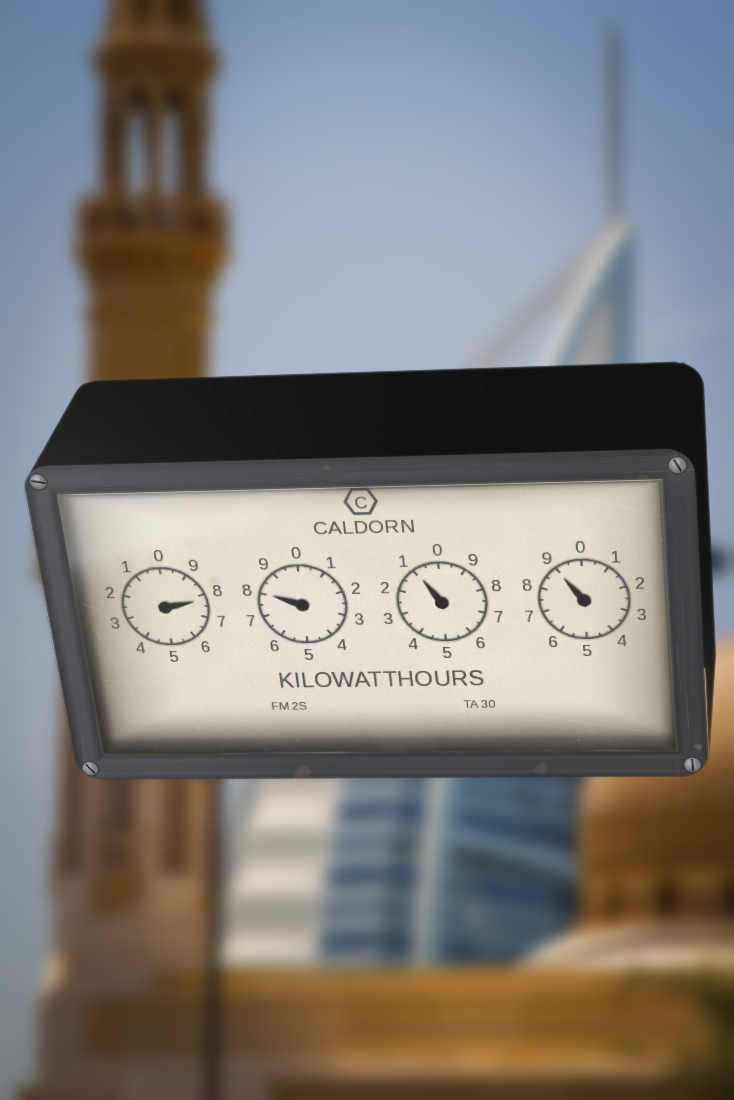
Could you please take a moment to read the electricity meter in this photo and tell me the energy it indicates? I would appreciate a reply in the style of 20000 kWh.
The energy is 7809 kWh
